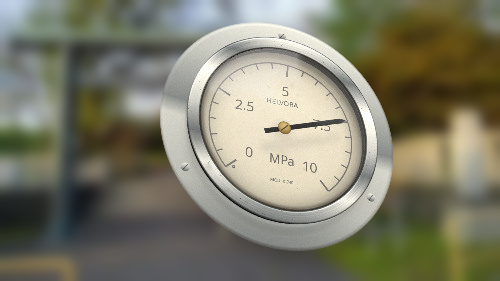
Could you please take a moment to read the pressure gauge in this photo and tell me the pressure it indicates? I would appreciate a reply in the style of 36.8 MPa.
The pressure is 7.5 MPa
